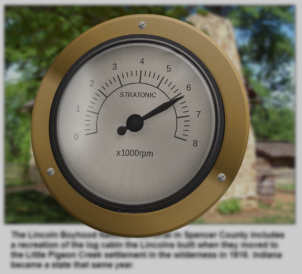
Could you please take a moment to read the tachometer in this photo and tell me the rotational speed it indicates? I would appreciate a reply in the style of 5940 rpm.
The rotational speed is 6200 rpm
